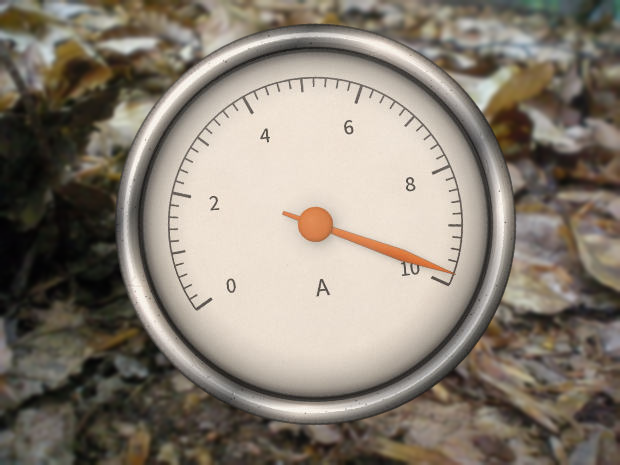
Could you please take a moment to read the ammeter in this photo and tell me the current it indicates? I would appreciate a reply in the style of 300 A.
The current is 9.8 A
